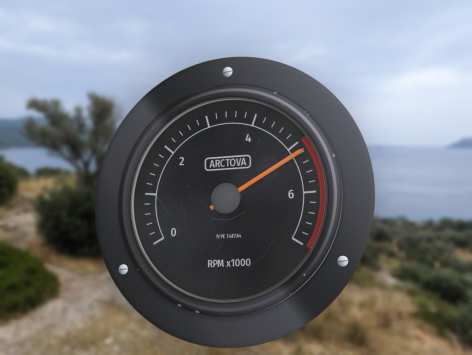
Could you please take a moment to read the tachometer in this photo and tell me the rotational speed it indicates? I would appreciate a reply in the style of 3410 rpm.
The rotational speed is 5200 rpm
